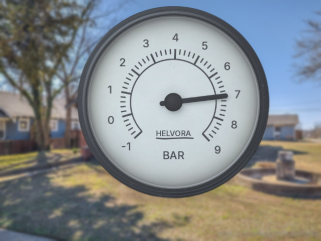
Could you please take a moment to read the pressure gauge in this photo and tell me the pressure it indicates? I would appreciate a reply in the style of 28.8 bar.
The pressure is 7 bar
